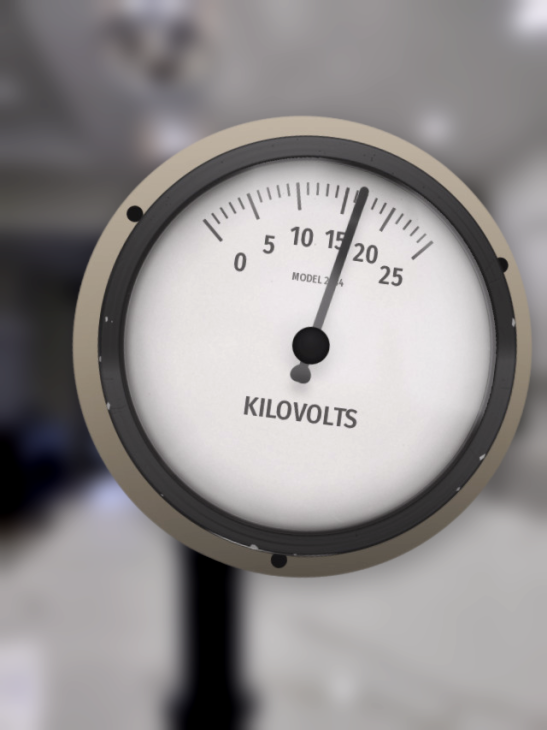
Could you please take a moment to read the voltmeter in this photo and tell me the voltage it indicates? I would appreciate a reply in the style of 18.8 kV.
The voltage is 16.5 kV
